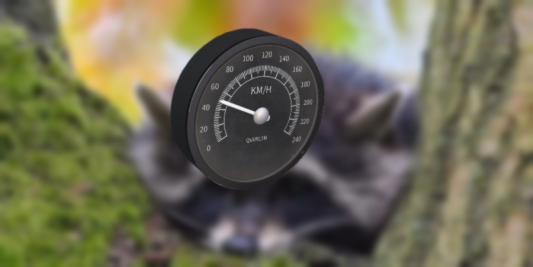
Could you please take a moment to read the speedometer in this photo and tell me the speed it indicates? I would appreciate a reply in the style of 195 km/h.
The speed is 50 km/h
